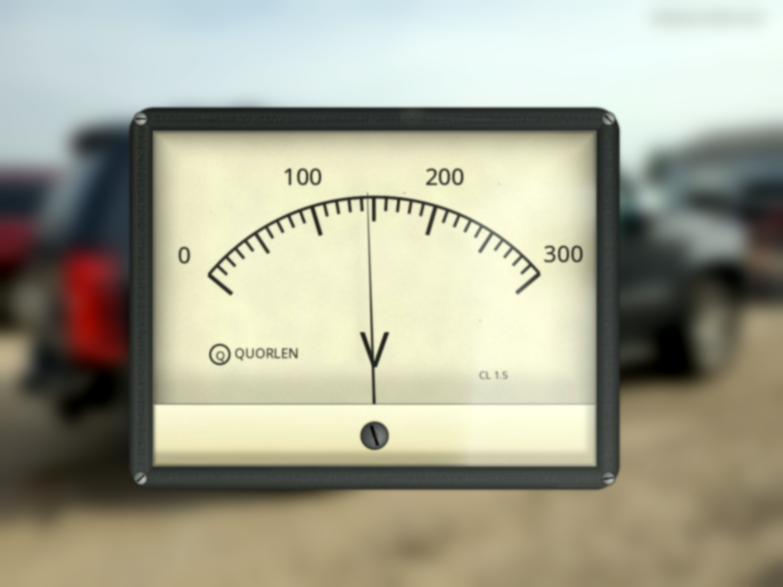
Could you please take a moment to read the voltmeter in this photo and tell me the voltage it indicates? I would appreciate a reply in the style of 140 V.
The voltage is 145 V
